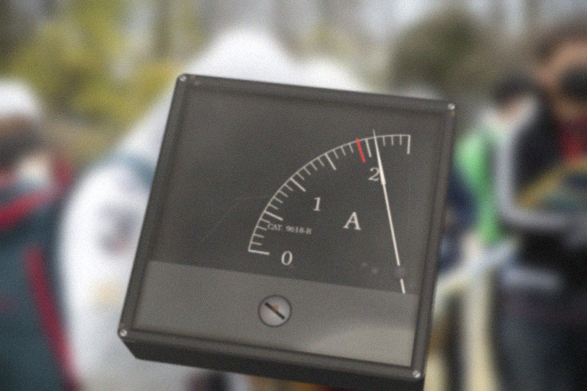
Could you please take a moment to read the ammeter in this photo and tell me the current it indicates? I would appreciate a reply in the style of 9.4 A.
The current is 2.1 A
